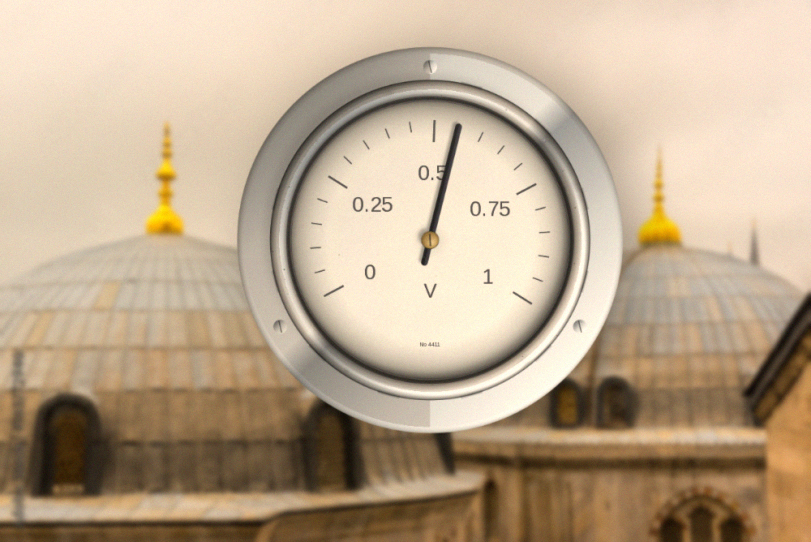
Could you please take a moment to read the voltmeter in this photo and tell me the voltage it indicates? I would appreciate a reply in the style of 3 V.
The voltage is 0.55 V
